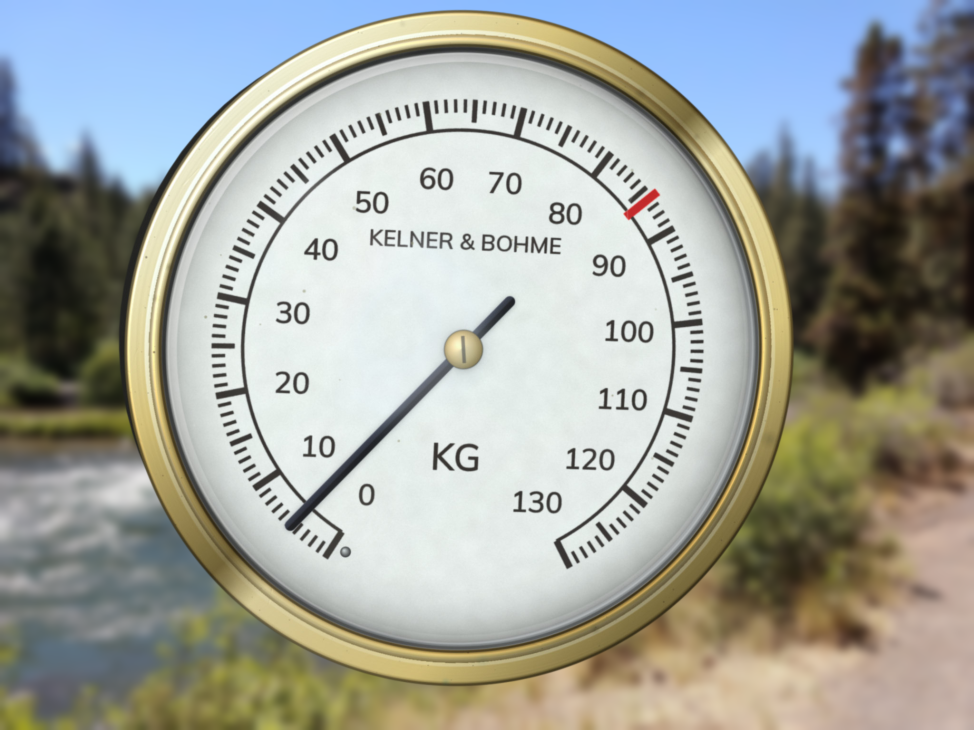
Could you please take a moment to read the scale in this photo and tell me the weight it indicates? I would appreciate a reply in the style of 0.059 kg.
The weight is 5 kg
